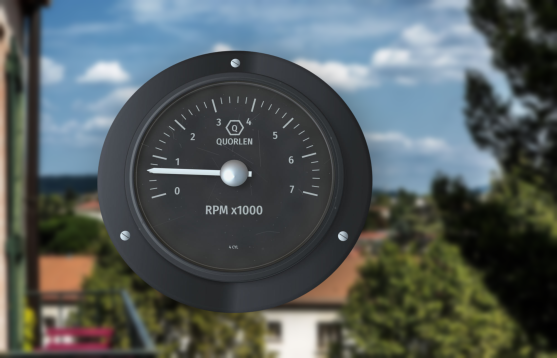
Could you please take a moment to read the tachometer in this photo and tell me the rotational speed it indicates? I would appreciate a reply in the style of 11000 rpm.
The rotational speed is 600 rpm
